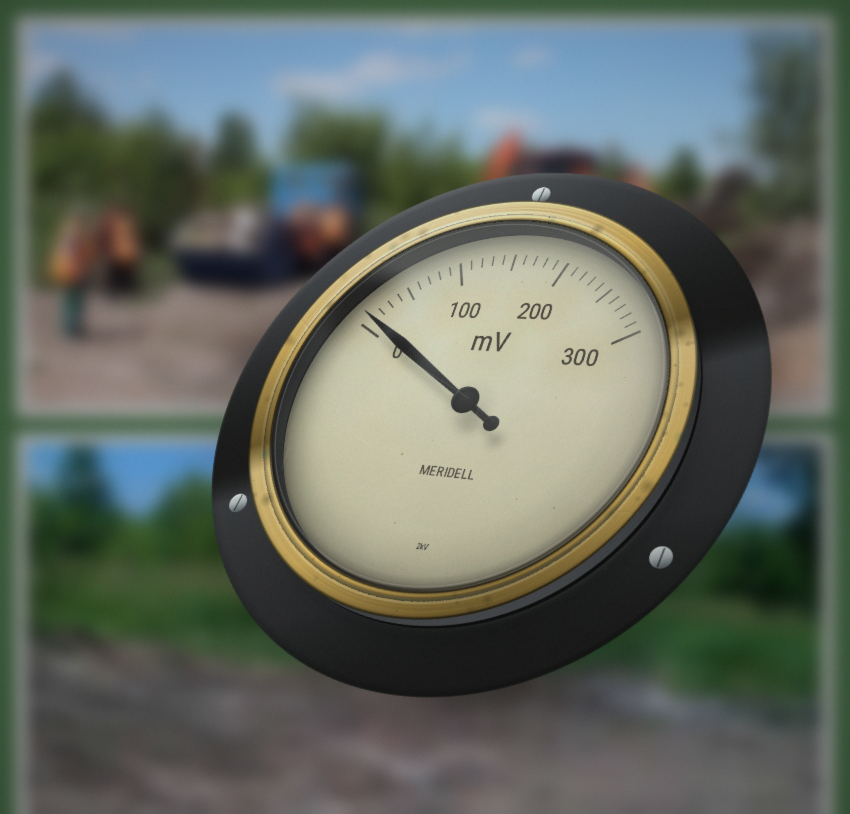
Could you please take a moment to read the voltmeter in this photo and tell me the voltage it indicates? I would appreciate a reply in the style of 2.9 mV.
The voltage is 10 mV
